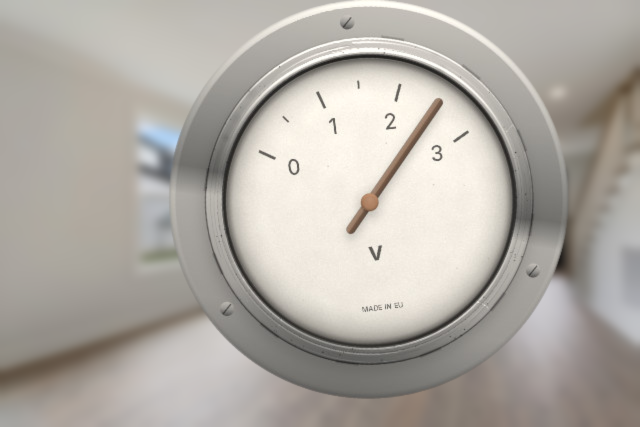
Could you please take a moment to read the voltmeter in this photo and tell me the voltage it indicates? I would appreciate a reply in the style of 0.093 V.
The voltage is 2.5 V
